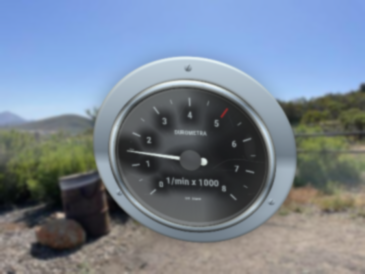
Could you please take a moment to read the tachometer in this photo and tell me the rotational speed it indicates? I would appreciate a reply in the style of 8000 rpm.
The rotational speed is 1500 rpm
